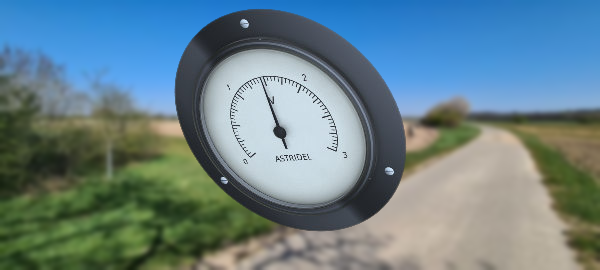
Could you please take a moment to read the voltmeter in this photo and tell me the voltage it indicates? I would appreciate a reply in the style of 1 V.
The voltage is 1.5 V
